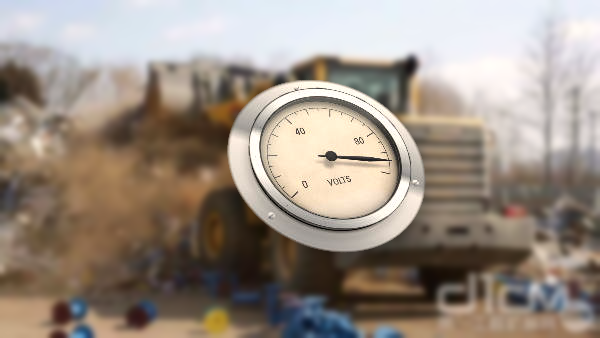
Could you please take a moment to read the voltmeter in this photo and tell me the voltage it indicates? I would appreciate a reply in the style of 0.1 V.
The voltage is 95 V
